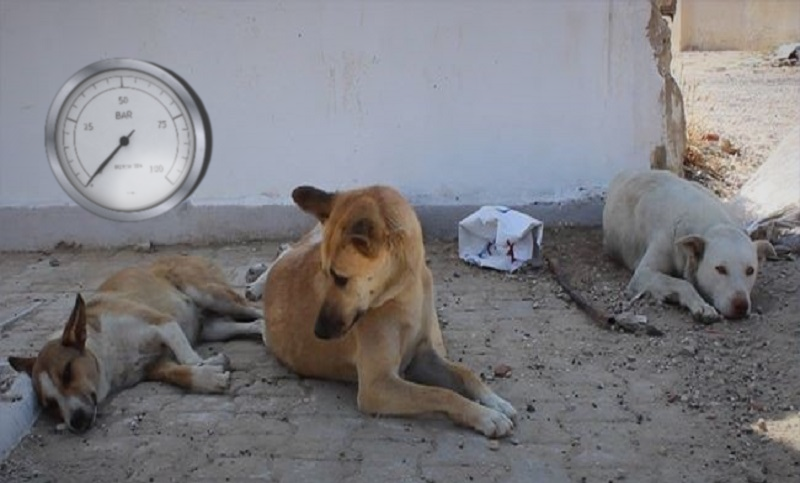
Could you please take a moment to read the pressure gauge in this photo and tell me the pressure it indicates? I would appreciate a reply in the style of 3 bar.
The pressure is 0 bar
